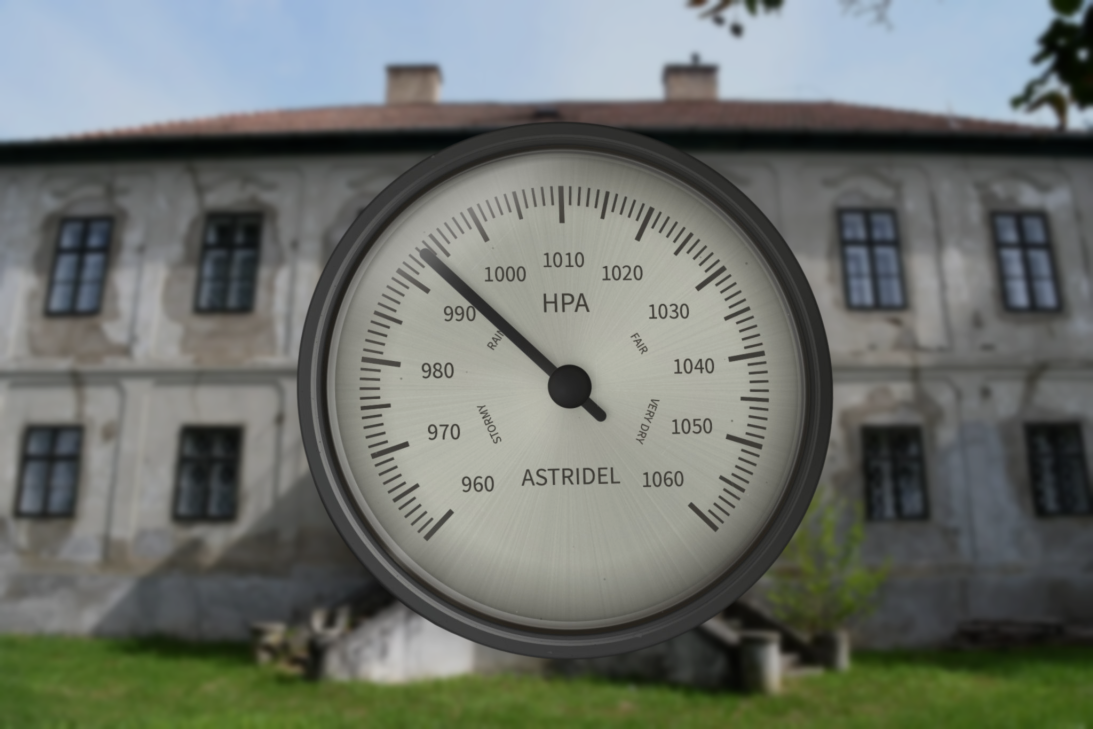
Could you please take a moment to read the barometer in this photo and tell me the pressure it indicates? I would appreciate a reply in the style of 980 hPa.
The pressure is 993 hPa
